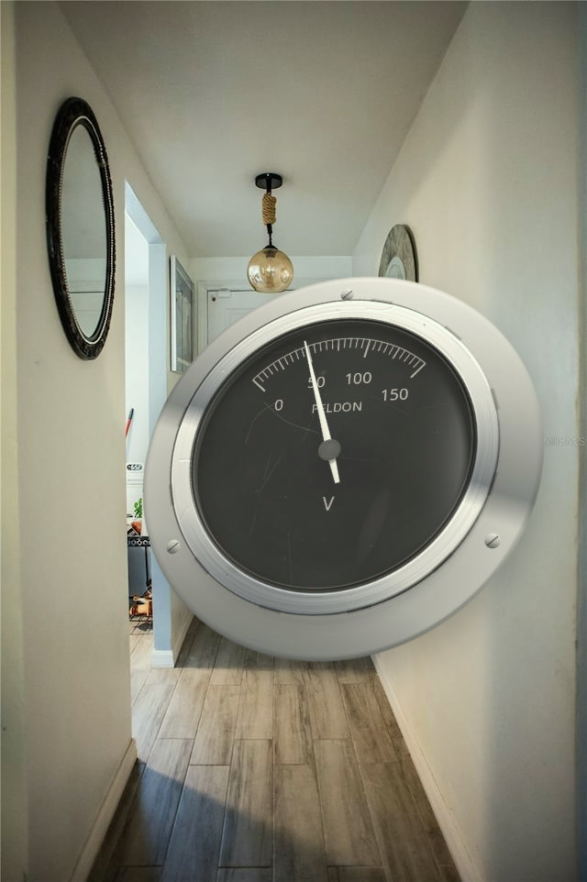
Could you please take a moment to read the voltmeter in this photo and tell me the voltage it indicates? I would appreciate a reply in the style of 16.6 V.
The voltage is 50 V
